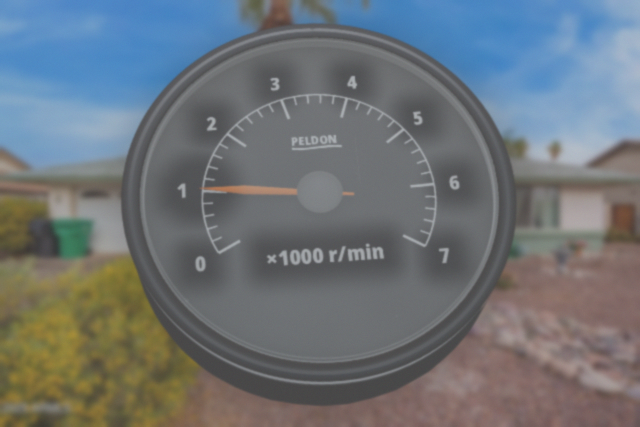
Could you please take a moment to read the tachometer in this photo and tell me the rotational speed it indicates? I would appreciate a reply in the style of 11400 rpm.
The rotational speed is 1000 rpm
